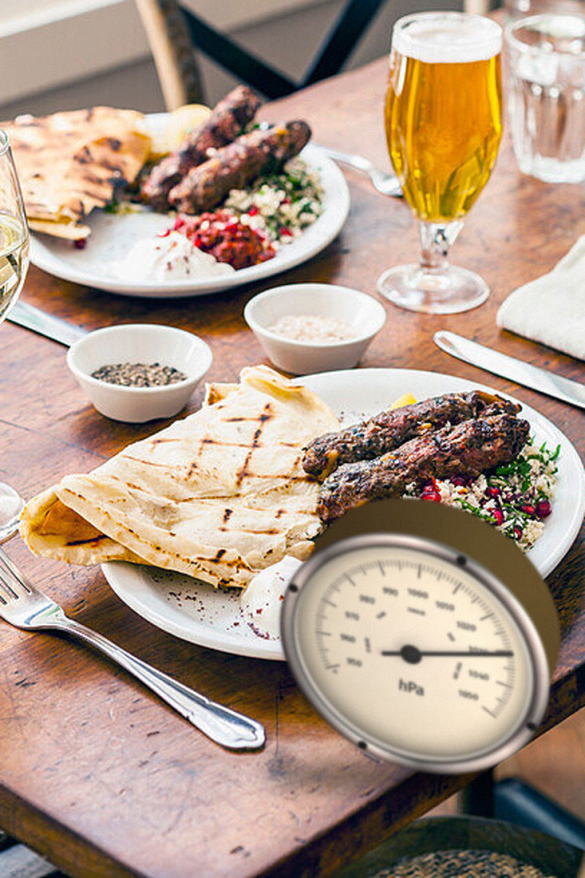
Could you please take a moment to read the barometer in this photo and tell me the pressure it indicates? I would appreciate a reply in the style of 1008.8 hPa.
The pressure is 1030 hPa
